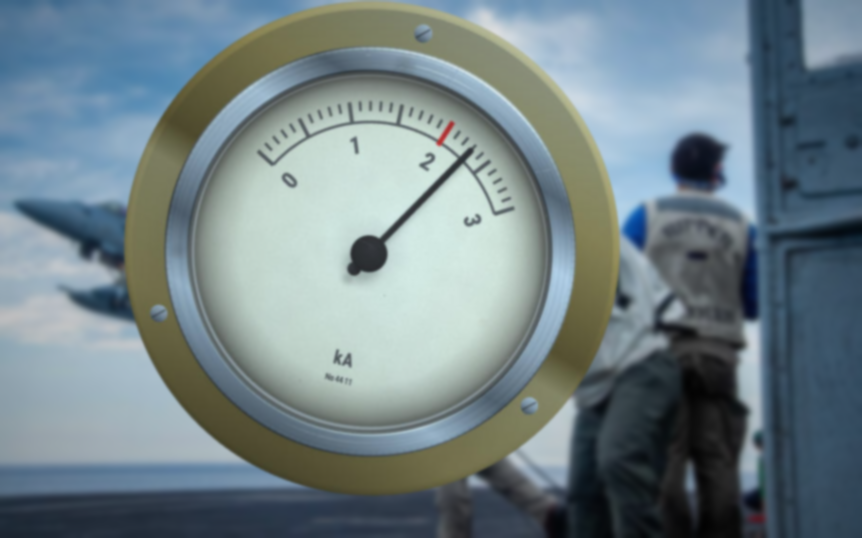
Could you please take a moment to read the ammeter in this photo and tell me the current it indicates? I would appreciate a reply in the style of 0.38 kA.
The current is 2.3 kA
